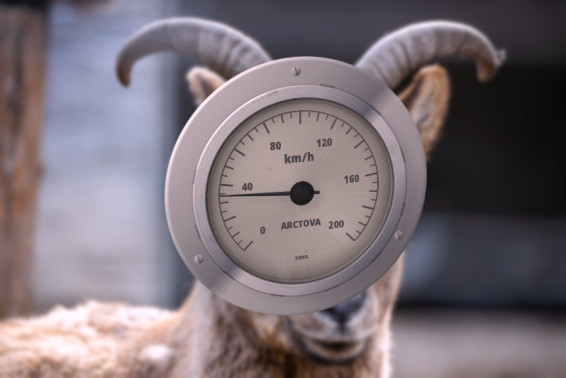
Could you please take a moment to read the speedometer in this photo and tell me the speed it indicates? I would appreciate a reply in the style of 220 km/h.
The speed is 35 km/h
